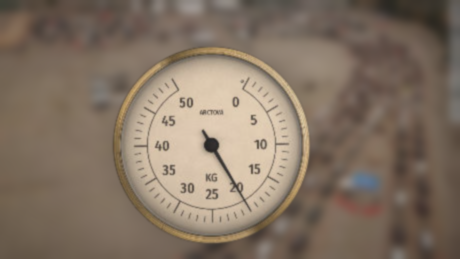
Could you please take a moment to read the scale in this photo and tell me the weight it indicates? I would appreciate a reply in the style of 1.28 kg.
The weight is 20 kg
